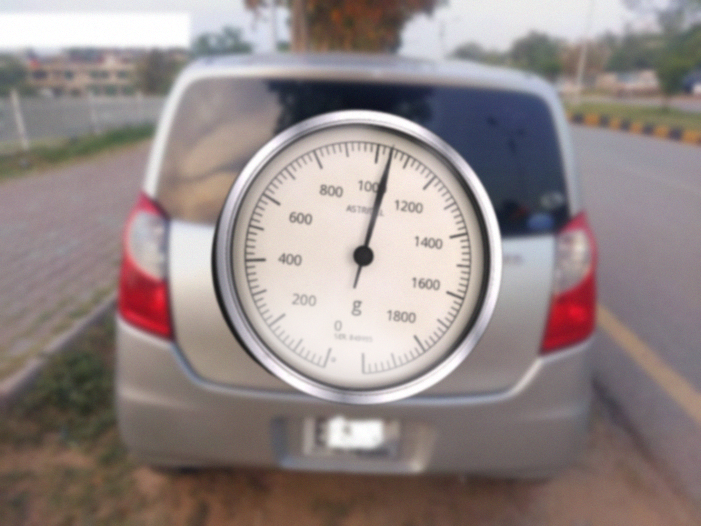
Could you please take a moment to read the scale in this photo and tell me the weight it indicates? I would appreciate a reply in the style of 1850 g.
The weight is 1040 g
